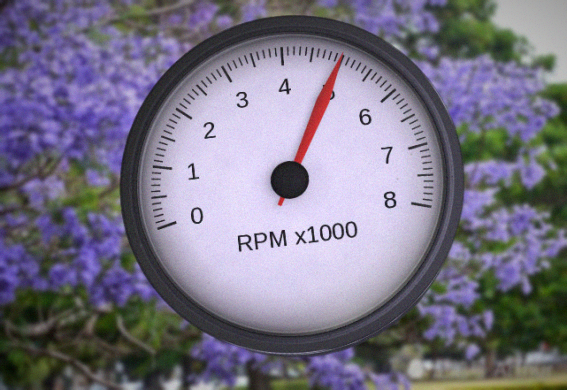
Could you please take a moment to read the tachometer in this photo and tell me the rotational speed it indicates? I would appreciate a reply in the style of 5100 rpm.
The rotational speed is 5000 rpm
